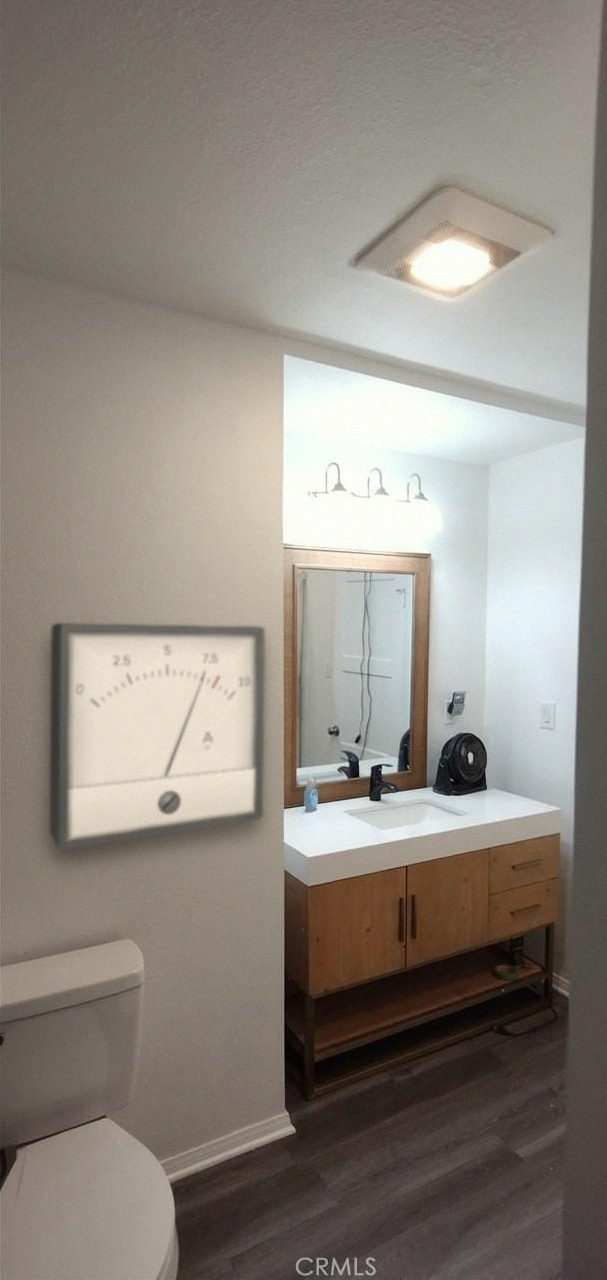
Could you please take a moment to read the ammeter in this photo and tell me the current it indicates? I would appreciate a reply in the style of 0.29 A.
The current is 7.5 A
